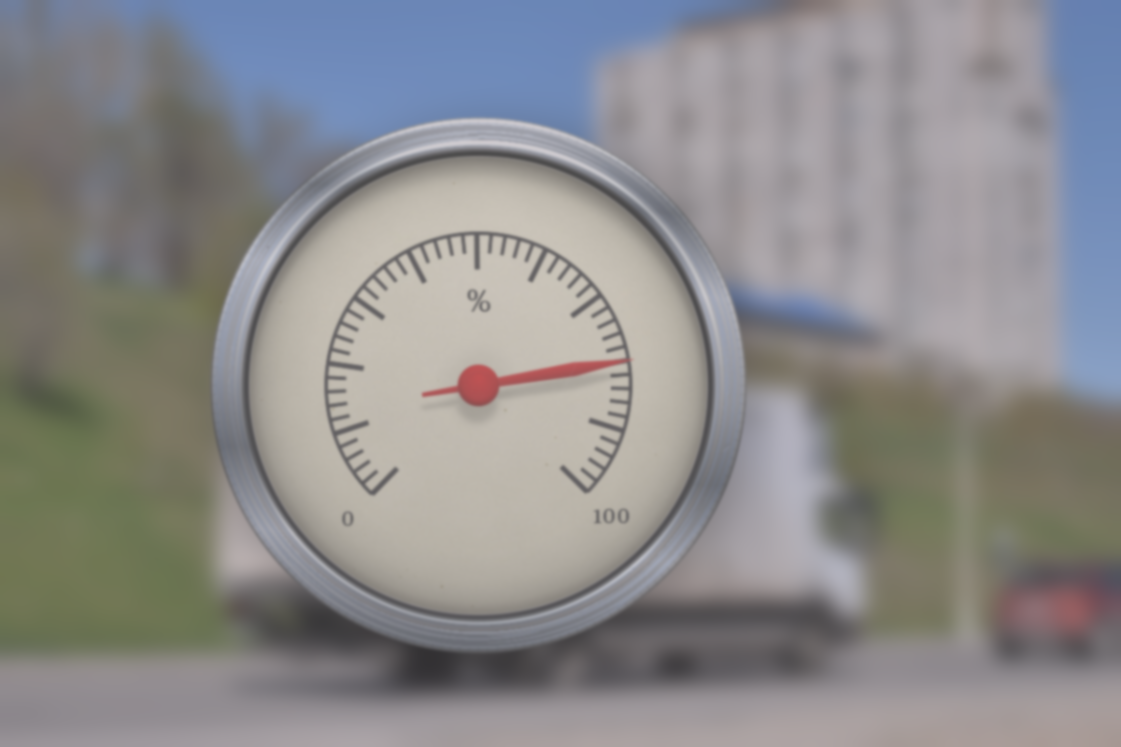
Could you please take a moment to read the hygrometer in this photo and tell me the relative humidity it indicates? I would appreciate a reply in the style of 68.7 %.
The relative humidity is 80 %
